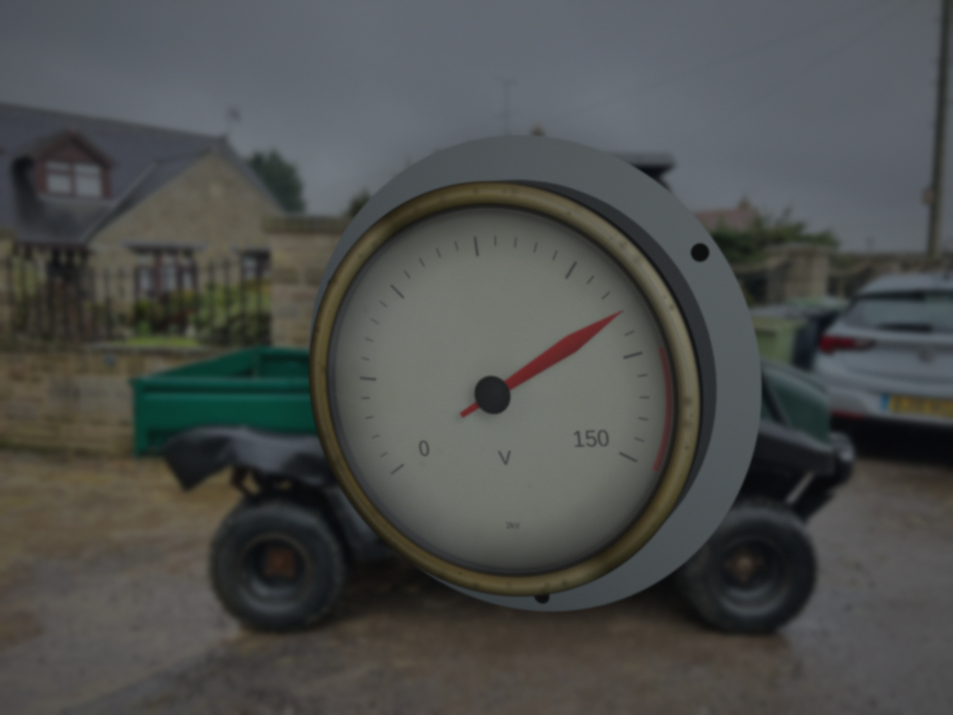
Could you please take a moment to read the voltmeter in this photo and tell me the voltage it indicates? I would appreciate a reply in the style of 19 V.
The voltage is 115 V
